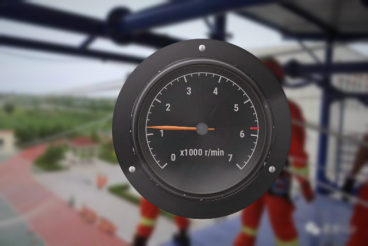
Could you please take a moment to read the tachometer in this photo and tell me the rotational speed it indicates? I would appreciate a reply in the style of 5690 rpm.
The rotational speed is 1200 rpm
